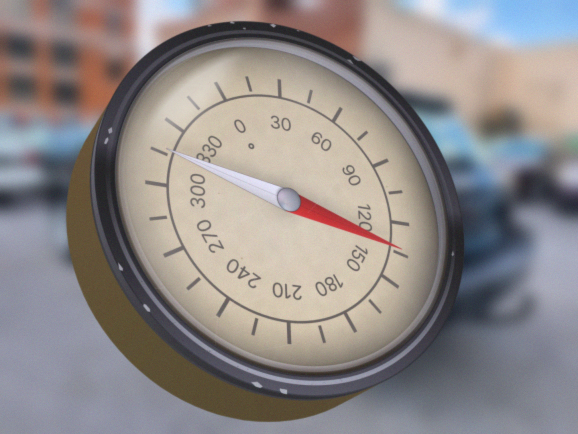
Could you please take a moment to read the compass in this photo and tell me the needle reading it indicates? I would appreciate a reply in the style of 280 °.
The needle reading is 135 °
